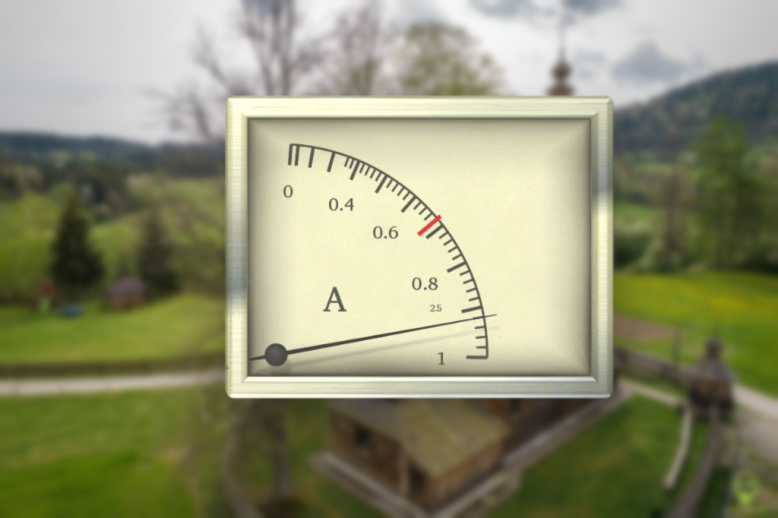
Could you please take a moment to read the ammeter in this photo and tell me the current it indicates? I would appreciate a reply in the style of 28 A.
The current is 0.92 A
